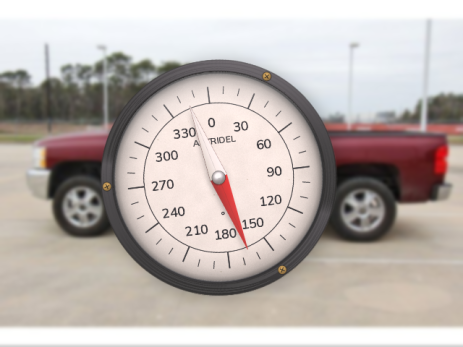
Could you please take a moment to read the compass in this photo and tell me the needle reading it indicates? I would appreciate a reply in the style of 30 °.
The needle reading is 165 °
